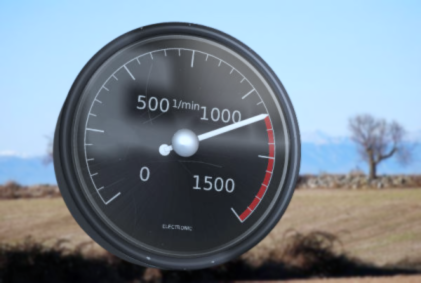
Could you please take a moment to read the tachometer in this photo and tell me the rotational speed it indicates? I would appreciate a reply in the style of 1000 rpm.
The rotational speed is 1100 rpm
